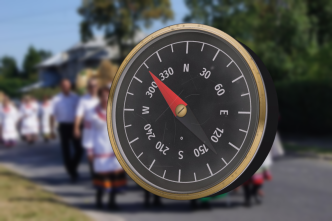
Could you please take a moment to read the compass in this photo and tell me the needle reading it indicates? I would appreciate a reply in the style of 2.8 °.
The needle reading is 315 °
